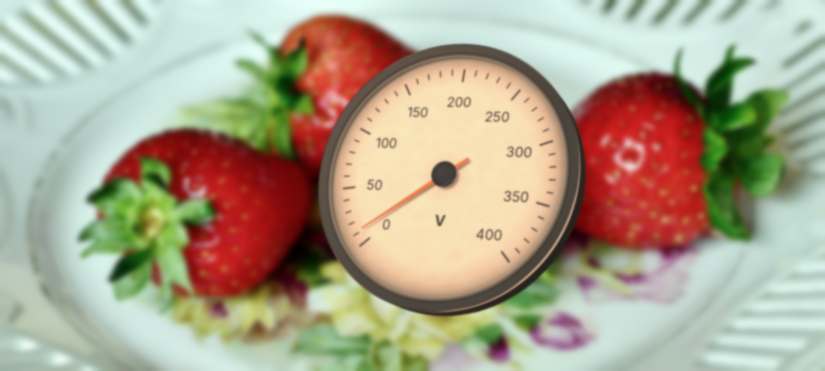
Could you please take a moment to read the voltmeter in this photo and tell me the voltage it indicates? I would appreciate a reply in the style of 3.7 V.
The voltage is 10 V
